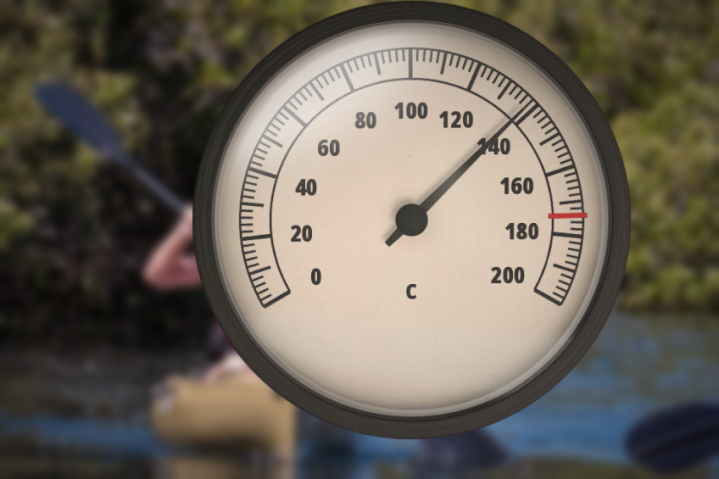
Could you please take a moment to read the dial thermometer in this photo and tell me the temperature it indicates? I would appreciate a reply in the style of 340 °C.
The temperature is 138 °C
